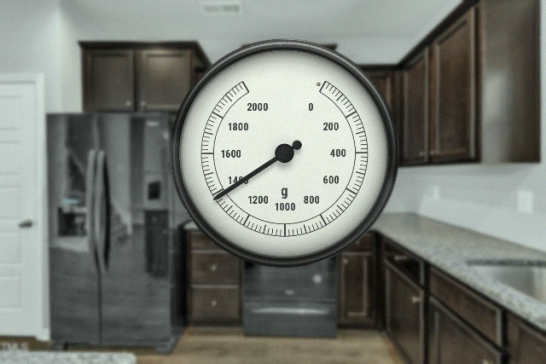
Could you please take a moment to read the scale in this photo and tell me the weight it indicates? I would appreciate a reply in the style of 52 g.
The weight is 1380 g
